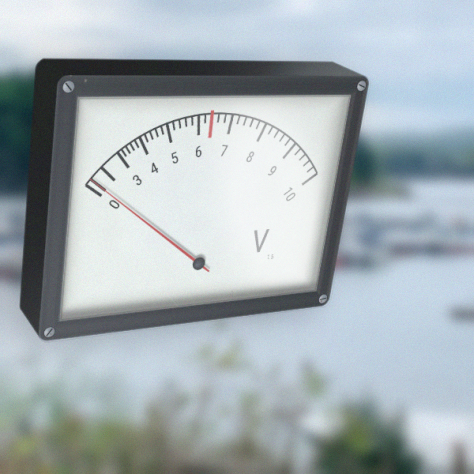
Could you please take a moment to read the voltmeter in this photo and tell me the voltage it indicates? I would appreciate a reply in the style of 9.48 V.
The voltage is 1 V
